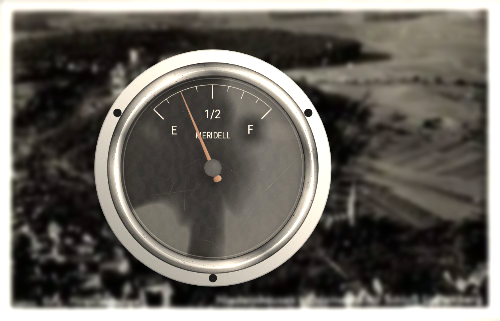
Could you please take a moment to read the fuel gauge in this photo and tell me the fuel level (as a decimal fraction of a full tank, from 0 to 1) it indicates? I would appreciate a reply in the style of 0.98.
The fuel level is 0.25
